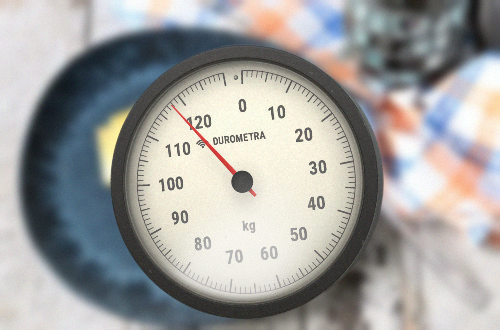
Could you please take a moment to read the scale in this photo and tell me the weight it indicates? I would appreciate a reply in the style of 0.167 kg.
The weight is 118 kg
